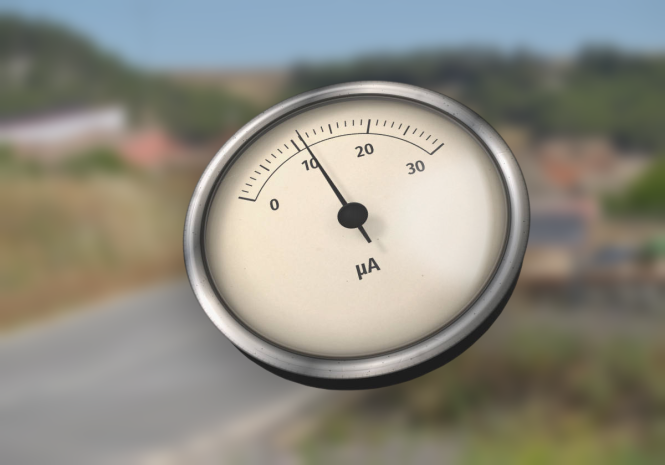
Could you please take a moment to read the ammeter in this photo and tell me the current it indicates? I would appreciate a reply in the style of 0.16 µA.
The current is 11 µA
